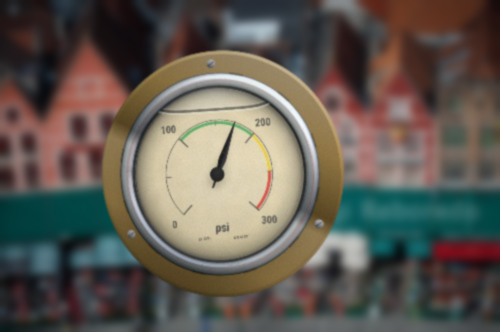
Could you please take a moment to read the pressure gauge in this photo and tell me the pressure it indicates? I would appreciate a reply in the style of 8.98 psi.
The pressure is 175 psi
